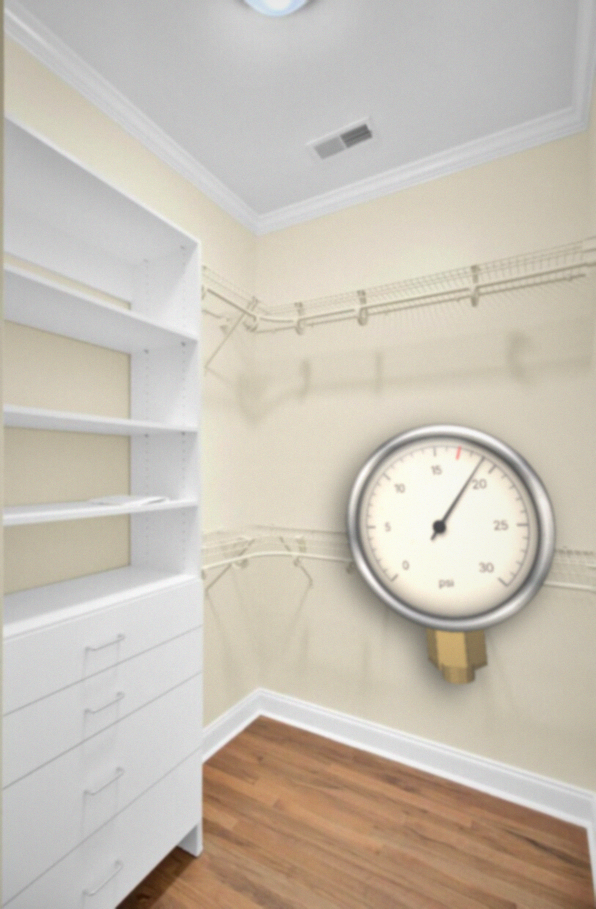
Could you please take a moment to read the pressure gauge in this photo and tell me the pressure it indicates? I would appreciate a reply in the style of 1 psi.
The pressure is 19 psi
